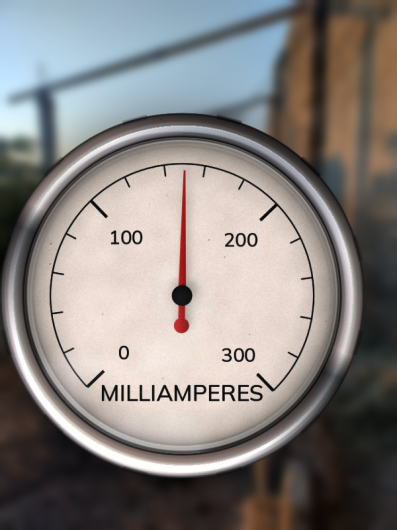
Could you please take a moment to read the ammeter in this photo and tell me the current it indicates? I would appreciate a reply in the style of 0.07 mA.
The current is 150 mA
